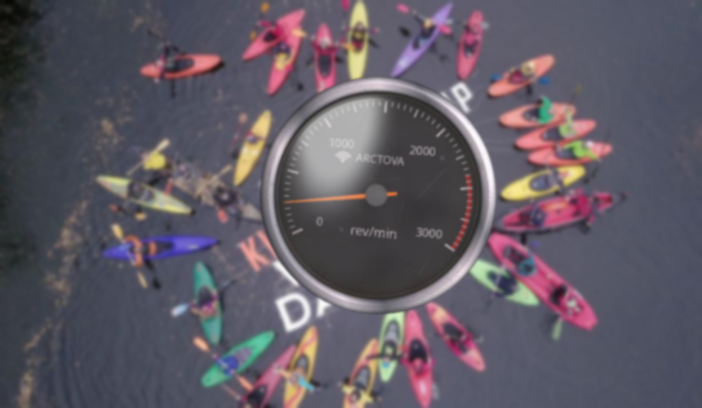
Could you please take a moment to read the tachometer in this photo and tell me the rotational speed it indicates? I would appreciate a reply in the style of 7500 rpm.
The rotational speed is 250 rpm
